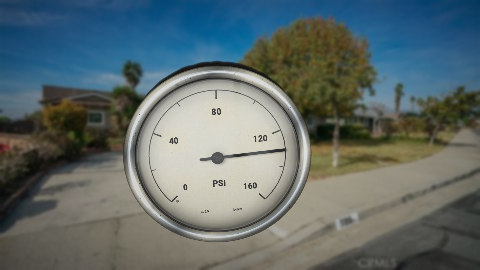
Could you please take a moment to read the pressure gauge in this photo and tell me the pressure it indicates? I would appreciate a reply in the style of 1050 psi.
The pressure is 130 psi
